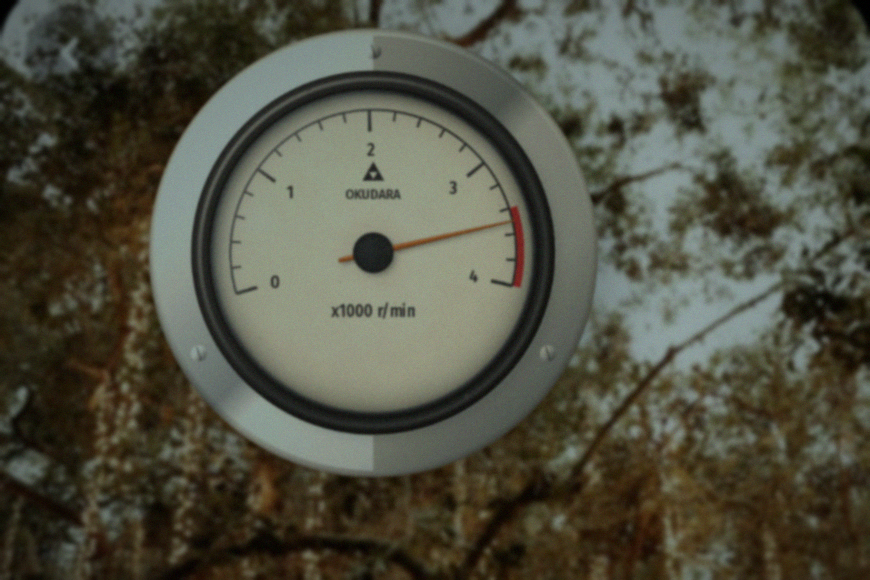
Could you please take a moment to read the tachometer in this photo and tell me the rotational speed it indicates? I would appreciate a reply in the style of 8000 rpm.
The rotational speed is 3500 rpm
